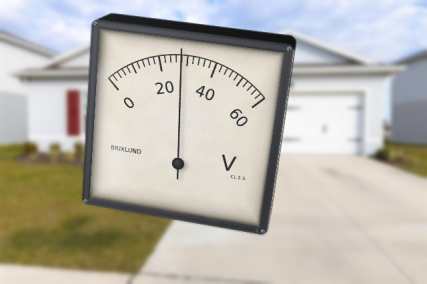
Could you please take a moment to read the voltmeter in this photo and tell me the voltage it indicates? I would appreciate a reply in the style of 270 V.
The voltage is 28 V
